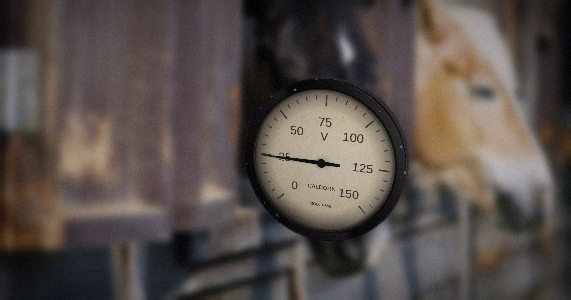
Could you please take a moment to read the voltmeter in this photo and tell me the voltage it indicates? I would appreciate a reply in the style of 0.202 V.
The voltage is 25 V
